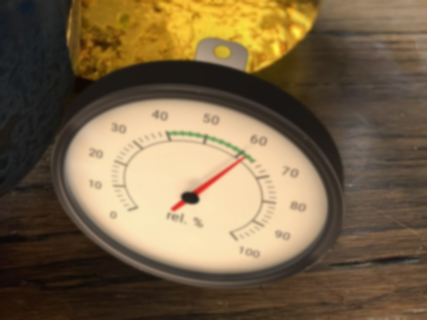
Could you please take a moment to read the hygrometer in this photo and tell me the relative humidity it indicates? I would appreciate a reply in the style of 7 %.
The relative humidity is 60 %
